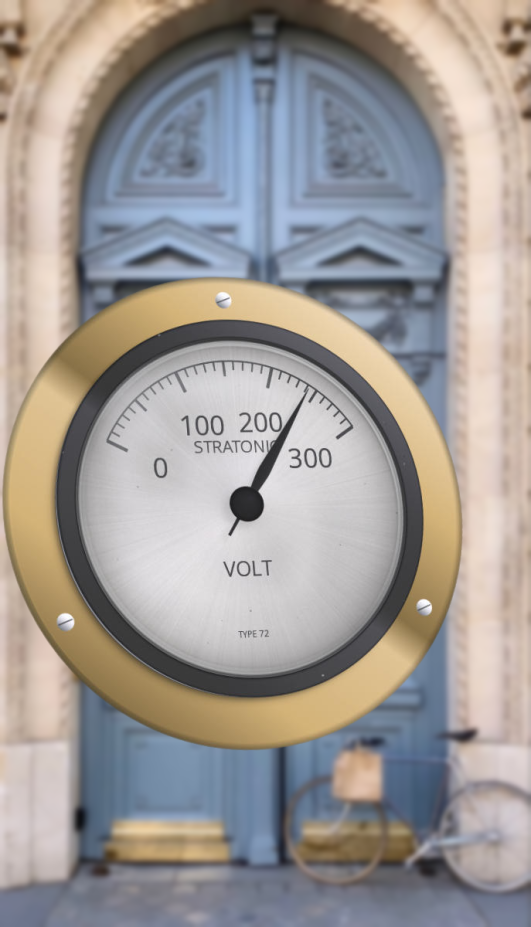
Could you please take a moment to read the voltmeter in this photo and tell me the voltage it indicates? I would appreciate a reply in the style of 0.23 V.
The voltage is 240 V
